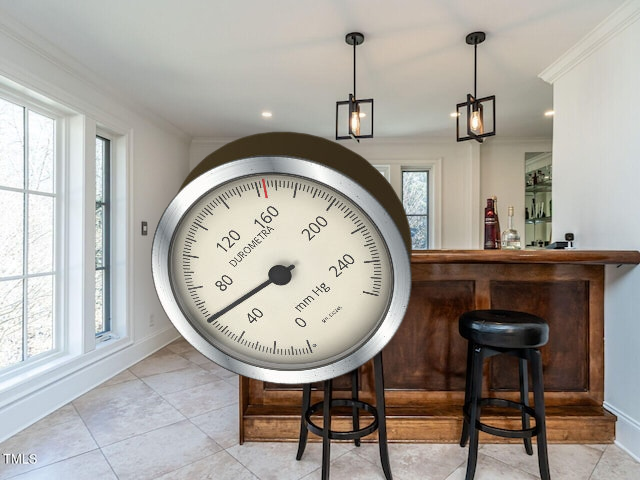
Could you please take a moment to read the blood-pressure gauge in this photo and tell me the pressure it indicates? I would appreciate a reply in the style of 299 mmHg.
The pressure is 60 mmHg
